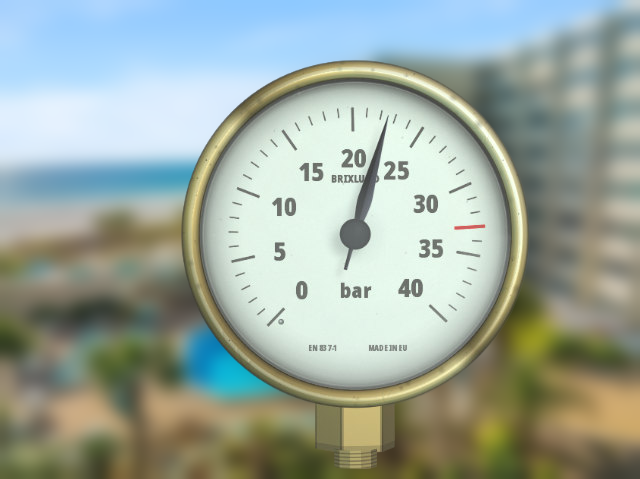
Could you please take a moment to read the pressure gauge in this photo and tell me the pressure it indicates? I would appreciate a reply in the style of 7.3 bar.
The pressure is 22.5 bar
